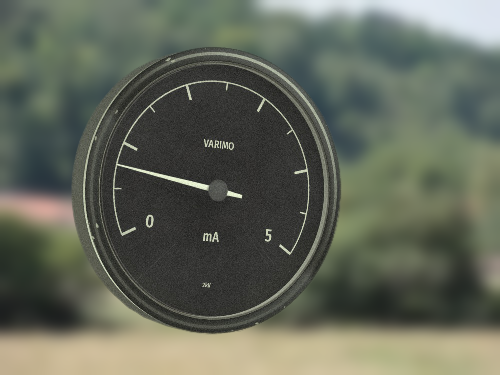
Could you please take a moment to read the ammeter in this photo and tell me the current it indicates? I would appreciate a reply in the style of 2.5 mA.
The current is 0.75 mA
